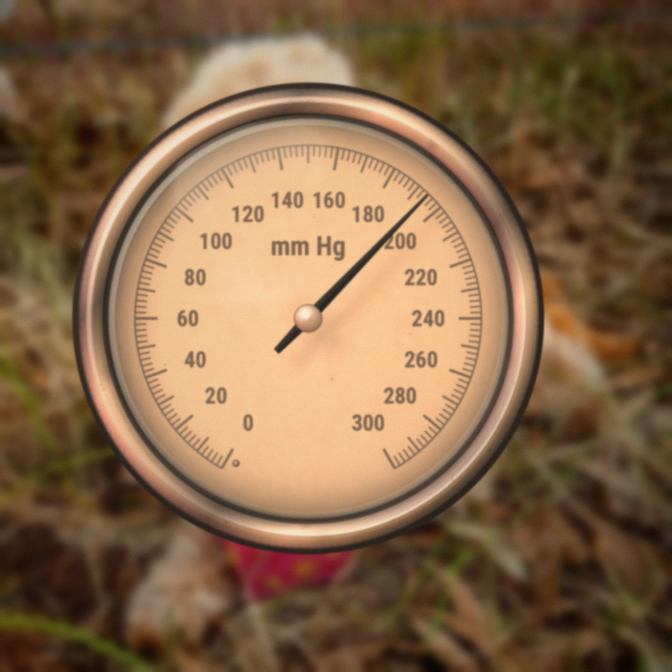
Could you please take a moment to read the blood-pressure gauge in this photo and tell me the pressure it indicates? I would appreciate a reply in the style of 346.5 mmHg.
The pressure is 194 mmHg
